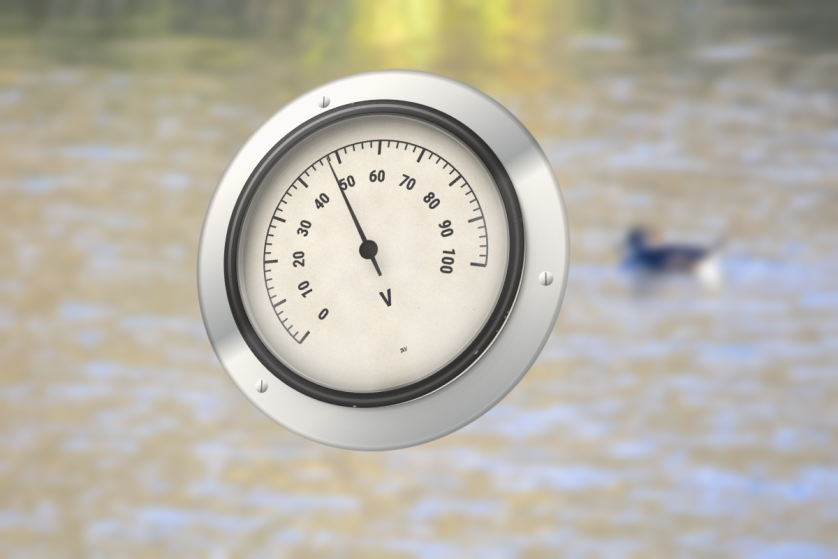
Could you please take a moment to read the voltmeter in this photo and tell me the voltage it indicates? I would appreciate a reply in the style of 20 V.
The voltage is 48 V
